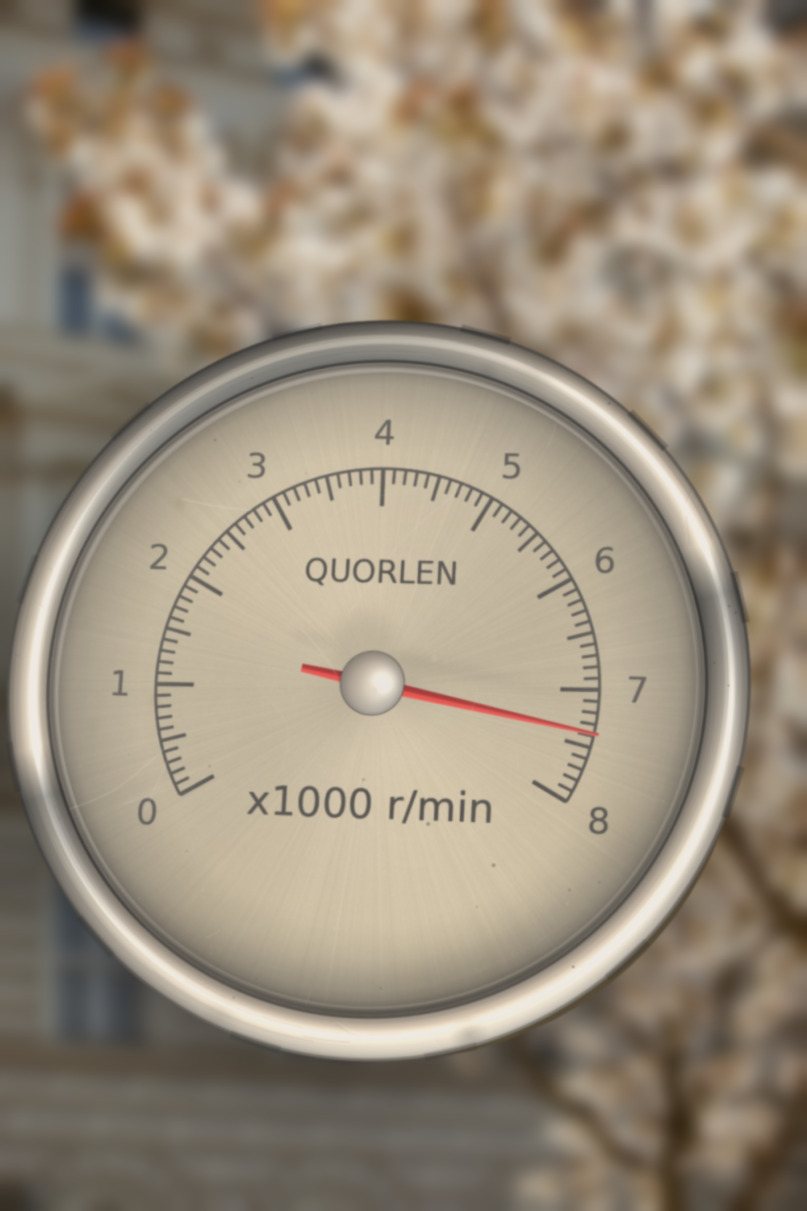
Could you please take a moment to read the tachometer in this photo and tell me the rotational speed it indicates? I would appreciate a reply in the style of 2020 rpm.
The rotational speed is 7400 rpm
